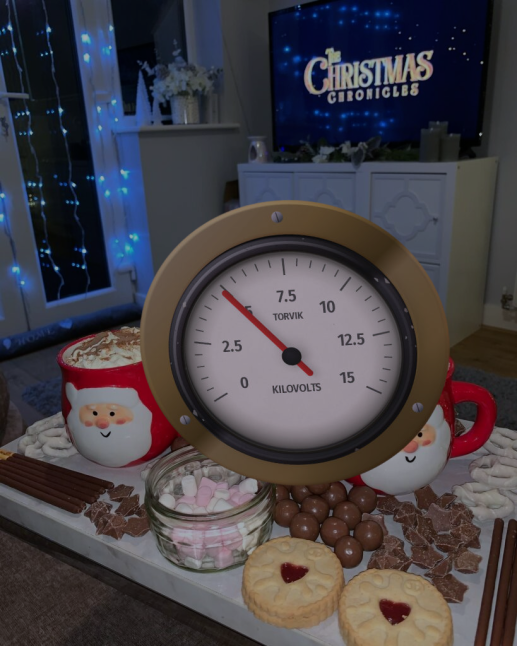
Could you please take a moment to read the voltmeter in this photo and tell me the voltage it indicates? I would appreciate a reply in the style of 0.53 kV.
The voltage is 5 kV
